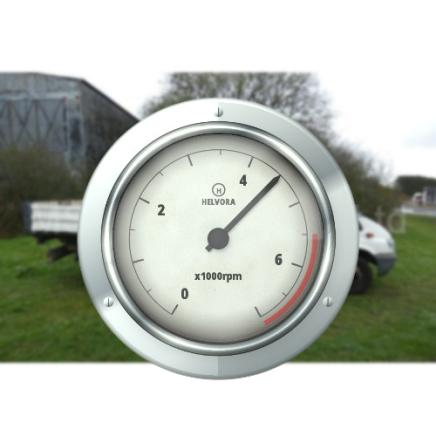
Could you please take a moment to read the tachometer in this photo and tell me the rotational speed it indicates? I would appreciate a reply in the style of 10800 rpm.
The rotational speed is 4500 rpm
